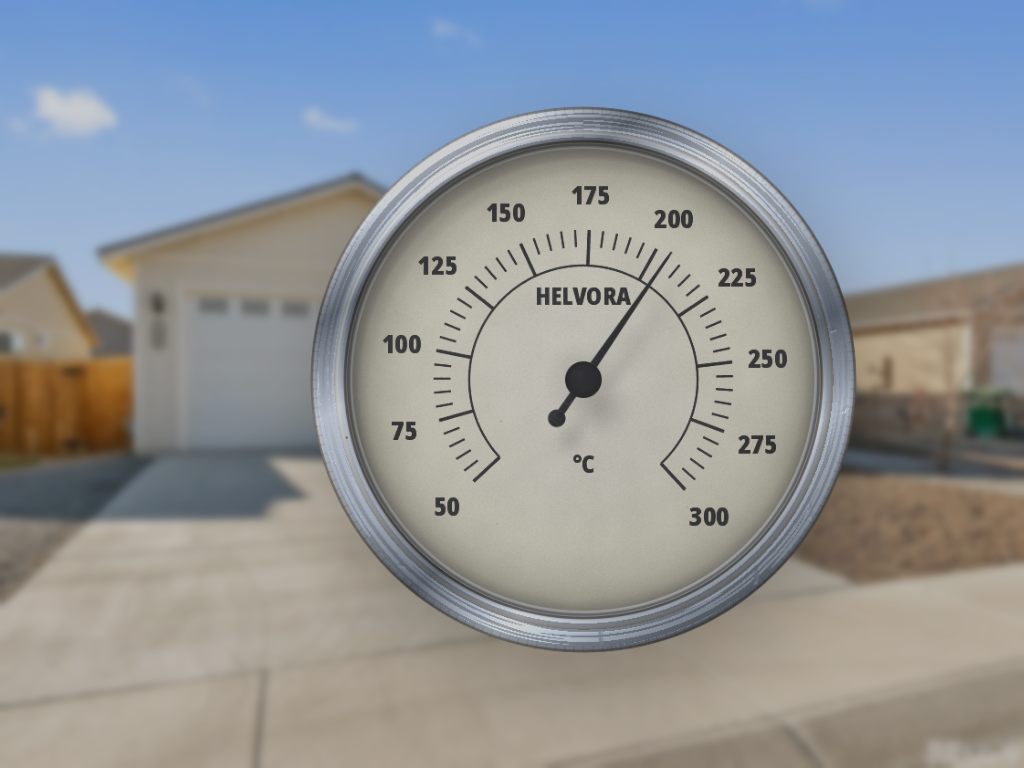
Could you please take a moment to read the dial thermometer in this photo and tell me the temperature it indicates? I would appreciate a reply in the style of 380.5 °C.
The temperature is 205 °C
